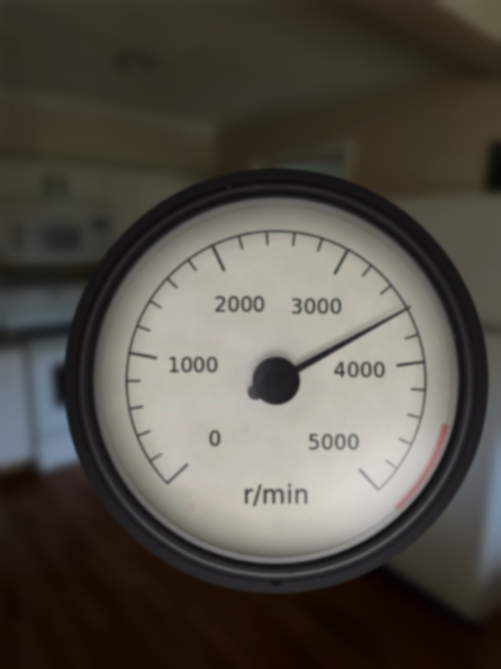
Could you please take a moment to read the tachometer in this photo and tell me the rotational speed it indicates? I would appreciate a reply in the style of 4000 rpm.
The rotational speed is 3600 rpm
